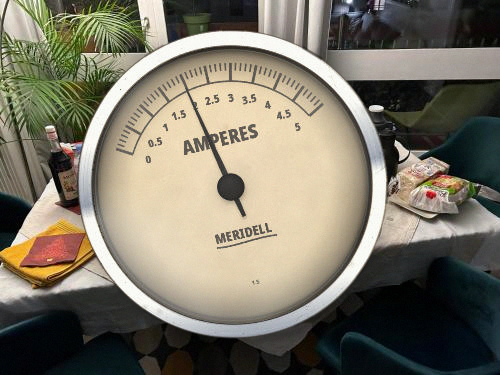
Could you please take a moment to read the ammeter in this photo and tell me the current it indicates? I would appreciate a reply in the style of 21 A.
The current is 2 A
